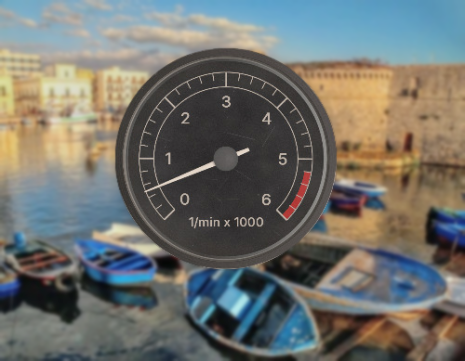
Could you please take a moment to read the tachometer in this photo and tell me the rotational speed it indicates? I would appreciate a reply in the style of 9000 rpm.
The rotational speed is 500 rpm
